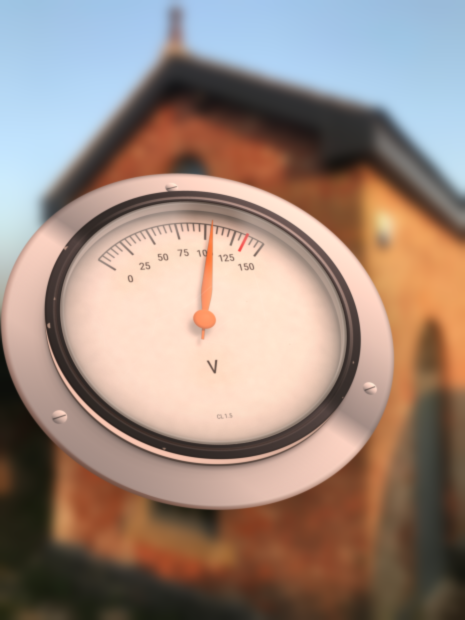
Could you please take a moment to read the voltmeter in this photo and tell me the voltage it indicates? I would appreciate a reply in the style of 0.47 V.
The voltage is 105 V
